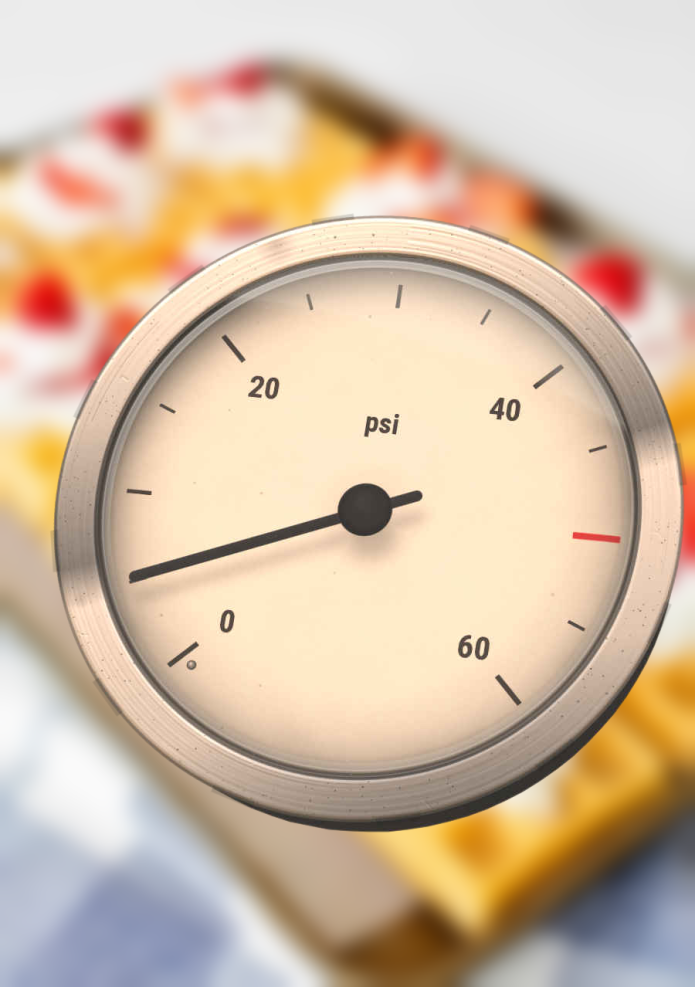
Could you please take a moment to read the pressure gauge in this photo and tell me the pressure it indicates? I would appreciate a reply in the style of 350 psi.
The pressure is 5 psi
